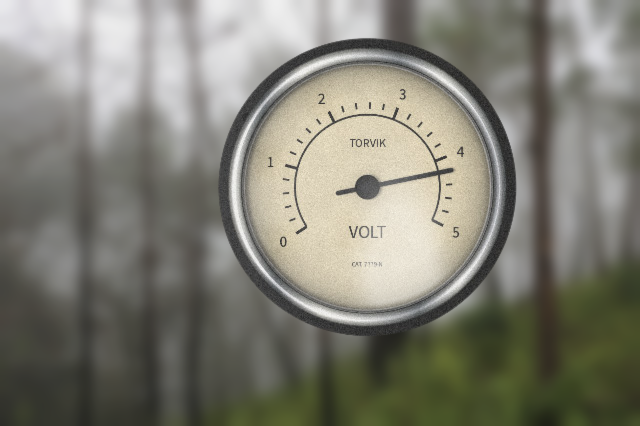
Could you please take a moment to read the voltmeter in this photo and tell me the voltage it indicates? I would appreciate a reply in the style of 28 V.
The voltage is 4.2 V
